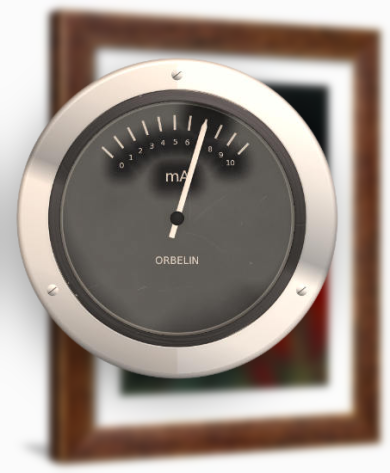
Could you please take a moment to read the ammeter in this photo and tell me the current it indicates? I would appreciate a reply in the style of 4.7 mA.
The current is 7 mA
